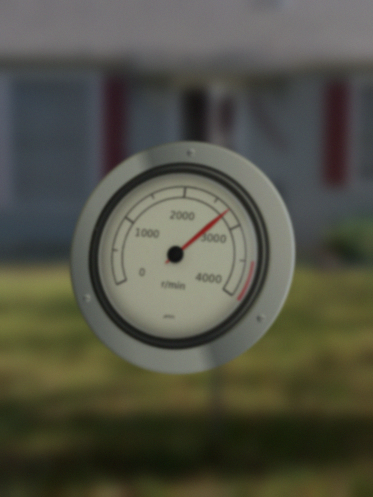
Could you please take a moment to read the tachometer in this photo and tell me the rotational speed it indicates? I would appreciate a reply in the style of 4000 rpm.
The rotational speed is 2750 rpm
